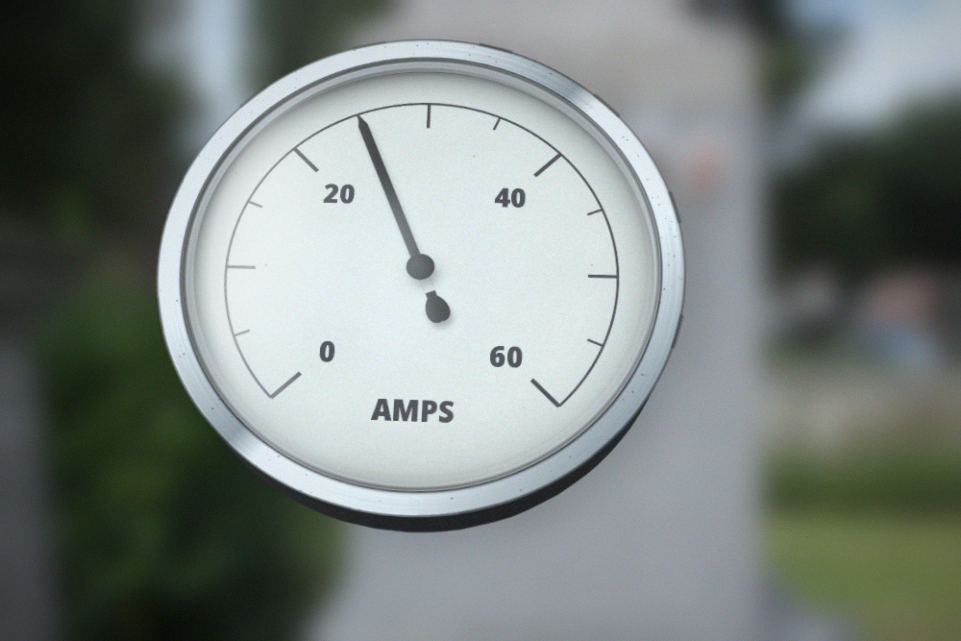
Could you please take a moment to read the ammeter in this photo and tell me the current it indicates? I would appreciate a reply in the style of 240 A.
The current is 25 A
